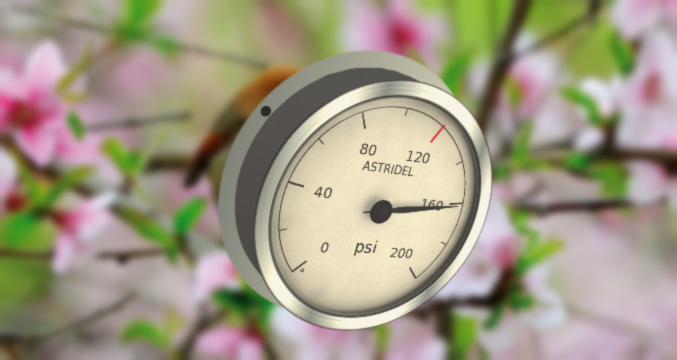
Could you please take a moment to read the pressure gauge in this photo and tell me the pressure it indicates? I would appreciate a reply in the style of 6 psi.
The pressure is 160 psi
